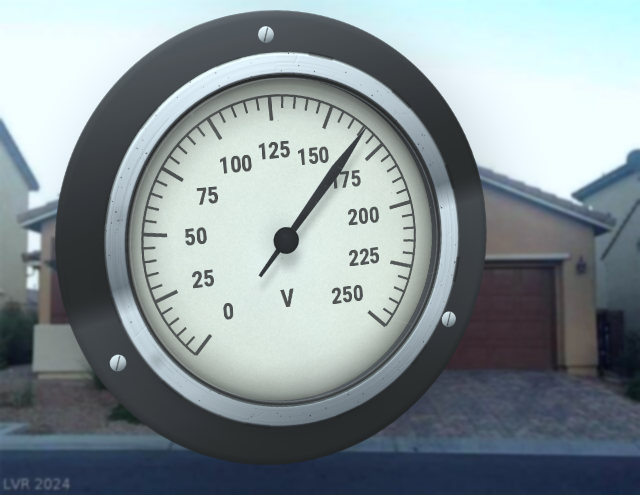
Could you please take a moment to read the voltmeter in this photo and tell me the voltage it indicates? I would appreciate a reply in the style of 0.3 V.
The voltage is 165 V
